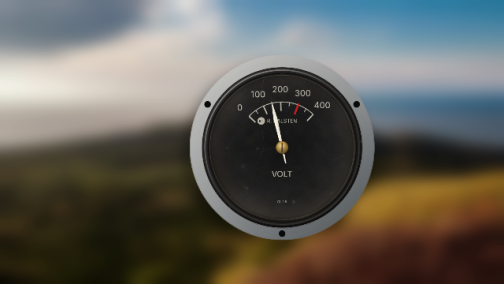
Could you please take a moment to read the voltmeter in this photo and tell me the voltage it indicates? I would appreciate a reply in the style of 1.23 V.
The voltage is 150 V
